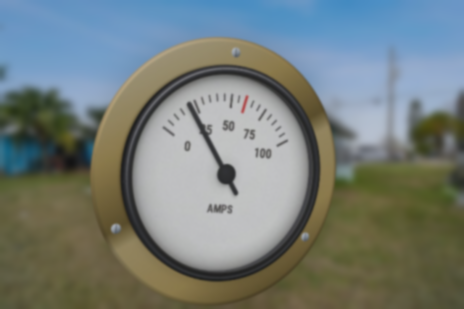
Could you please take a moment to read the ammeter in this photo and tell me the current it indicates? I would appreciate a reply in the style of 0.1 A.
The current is 20 A
